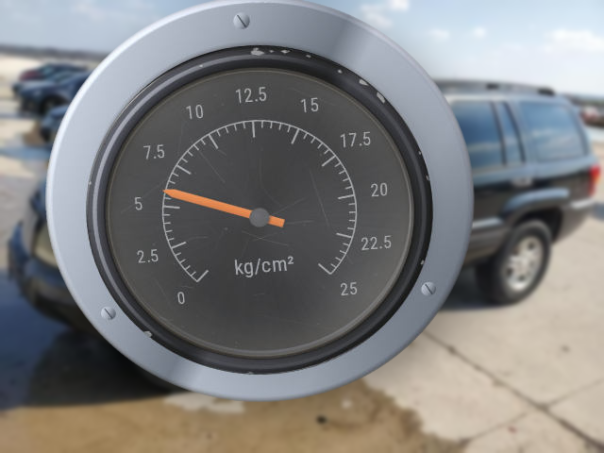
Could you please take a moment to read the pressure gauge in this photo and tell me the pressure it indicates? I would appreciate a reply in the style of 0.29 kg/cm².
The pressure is 6 kg/cm²
